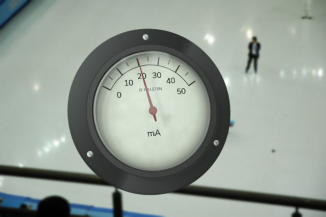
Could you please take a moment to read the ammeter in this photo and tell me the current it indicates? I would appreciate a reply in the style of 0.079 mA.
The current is 20 mA
